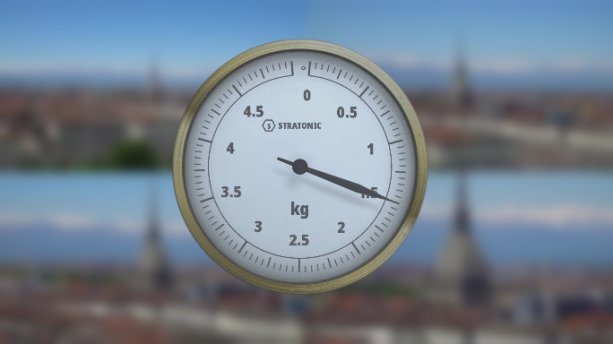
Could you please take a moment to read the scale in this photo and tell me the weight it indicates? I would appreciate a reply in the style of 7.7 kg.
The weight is 1.5 kg
